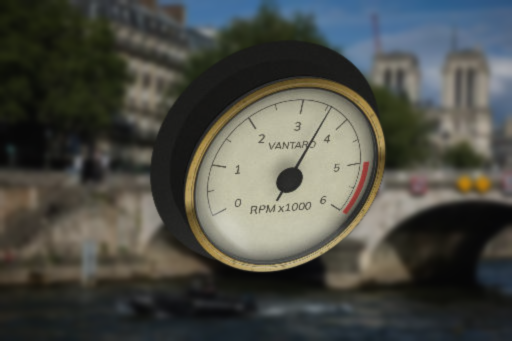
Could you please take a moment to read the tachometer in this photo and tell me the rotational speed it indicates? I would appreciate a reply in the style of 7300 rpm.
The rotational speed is 3500 rpm
